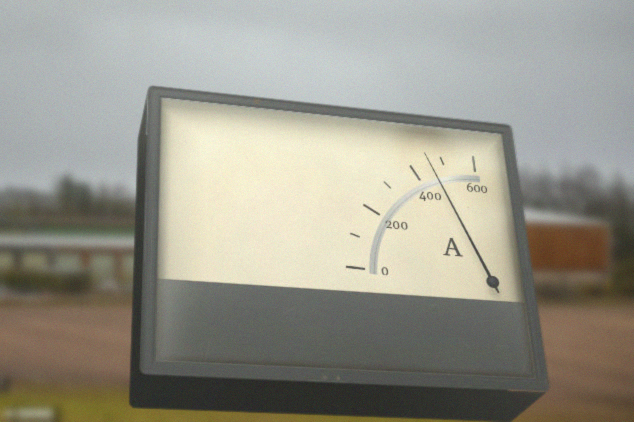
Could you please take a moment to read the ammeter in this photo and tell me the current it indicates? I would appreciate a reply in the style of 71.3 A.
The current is 450 A
